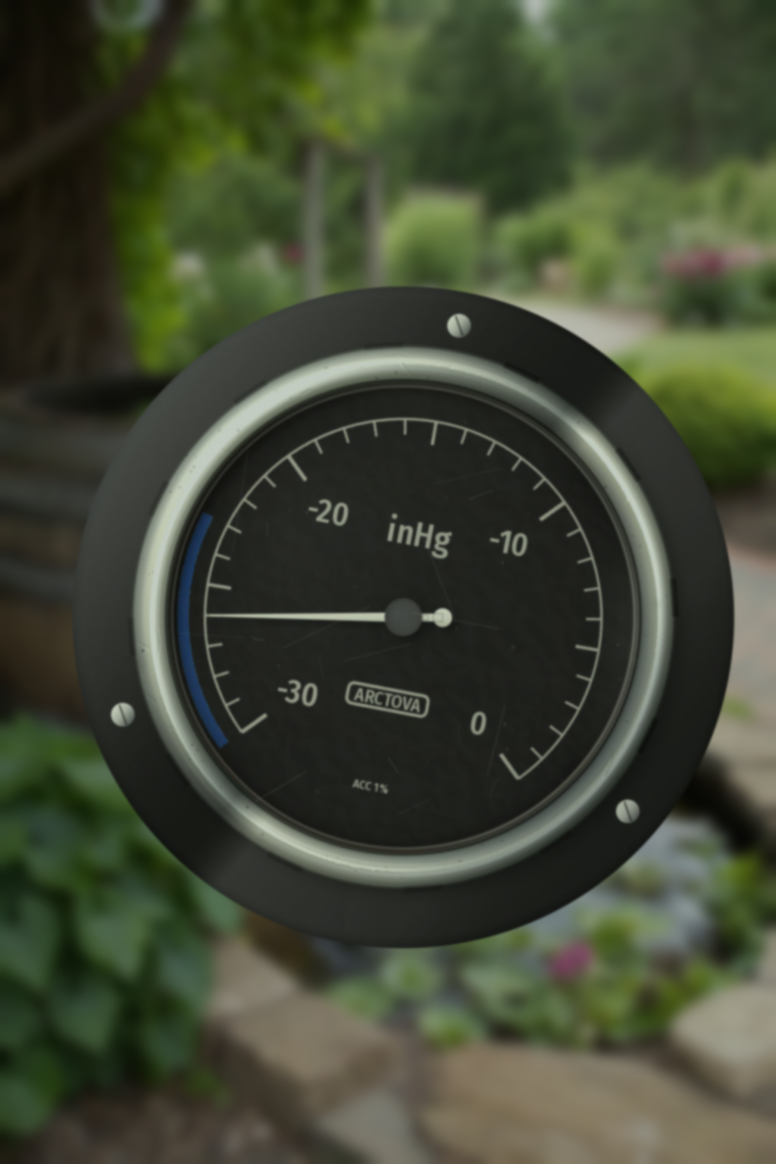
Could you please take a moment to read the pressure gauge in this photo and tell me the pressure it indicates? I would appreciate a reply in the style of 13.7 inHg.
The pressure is -26 inHg
